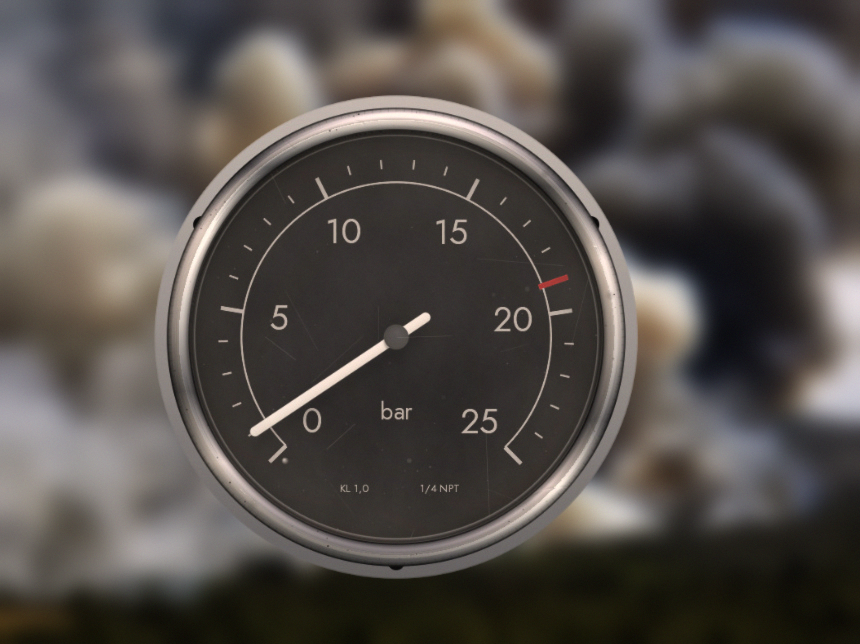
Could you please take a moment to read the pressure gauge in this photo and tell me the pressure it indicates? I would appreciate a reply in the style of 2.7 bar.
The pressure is 1 bar
